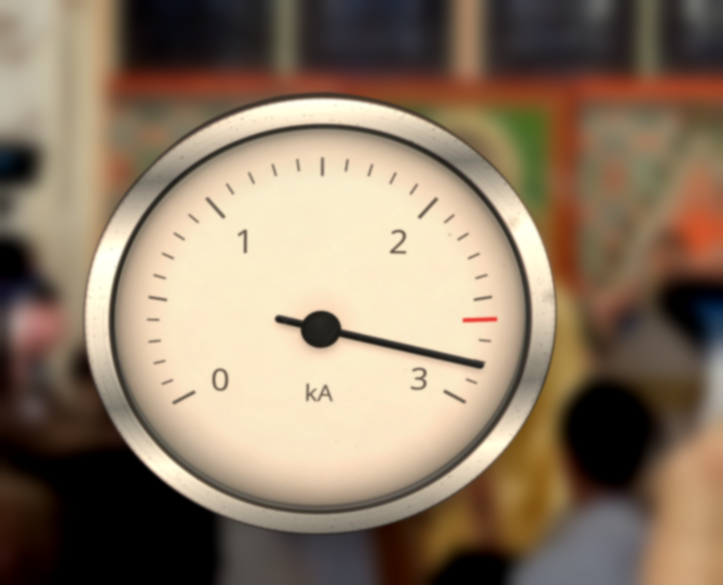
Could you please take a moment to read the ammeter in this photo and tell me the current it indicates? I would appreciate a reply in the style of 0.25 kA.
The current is 2.8 kA
